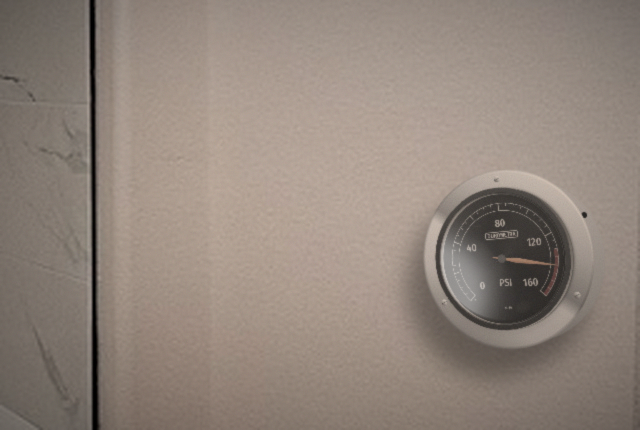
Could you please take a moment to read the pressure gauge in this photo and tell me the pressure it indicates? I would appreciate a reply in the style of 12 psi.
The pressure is 140 psi
